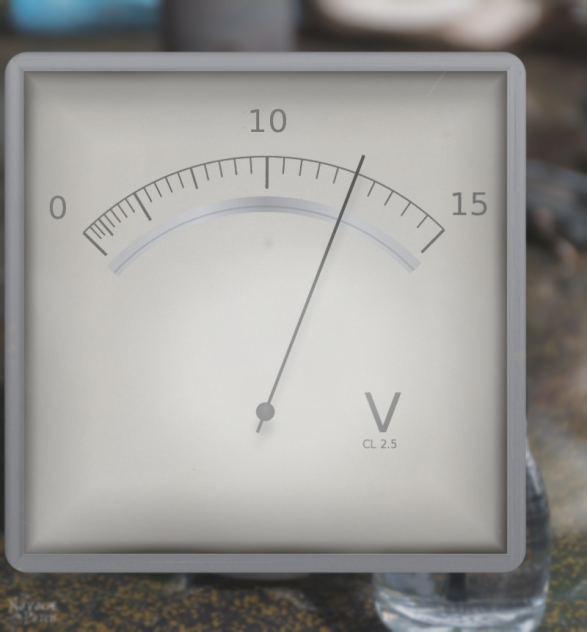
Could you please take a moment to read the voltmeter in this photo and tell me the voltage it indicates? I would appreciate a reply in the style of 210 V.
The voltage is 12.5 V
